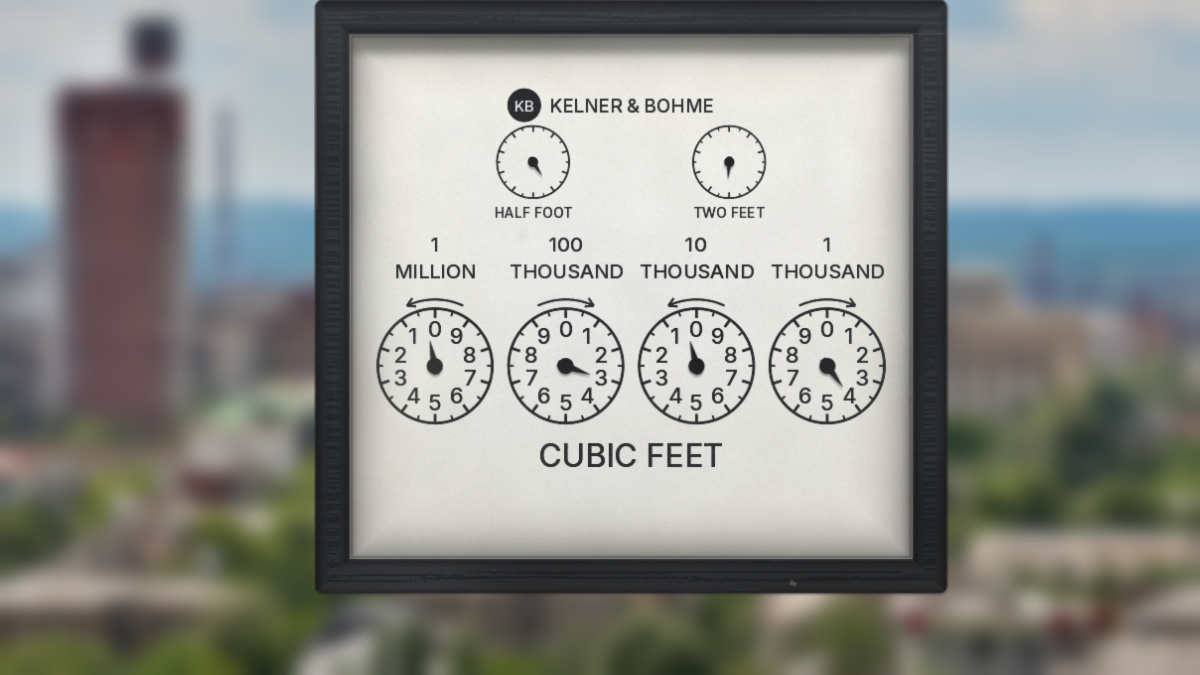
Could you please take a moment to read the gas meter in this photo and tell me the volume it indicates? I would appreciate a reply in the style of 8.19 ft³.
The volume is 30400 ft³
